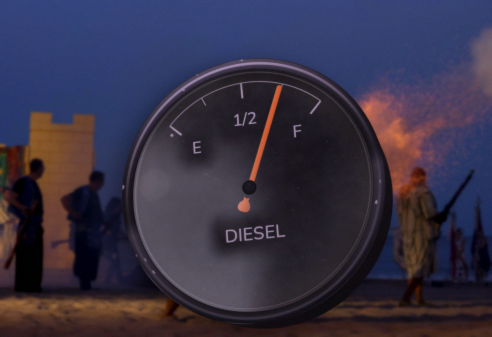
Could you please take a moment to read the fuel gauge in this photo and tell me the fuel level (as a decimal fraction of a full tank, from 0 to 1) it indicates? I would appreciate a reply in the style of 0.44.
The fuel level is 0.75
